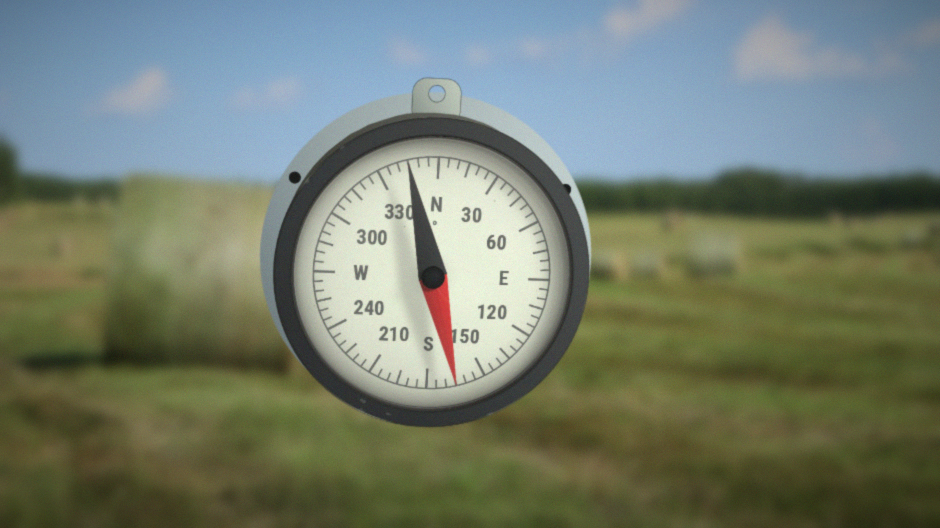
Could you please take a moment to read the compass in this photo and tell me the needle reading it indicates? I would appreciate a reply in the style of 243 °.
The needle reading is 165 °
